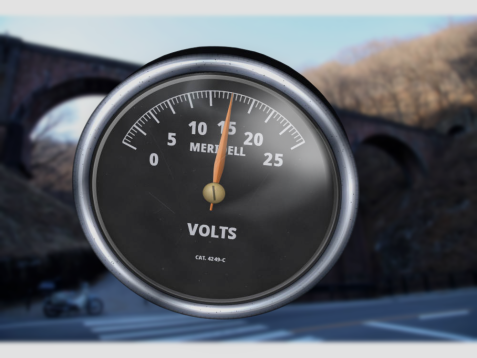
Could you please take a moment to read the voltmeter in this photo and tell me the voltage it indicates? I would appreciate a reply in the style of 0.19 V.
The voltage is 15 V
